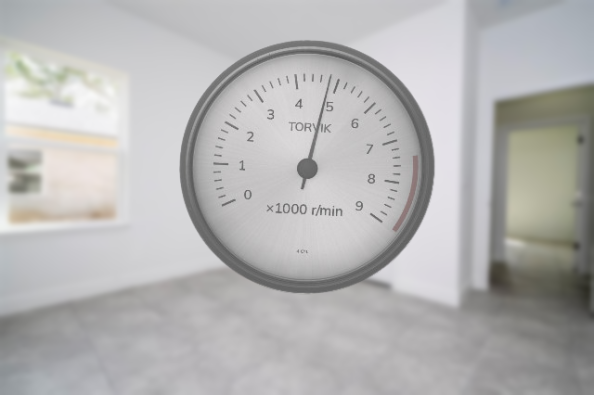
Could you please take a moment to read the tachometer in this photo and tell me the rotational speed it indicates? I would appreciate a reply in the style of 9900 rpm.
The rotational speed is 4800 rpm
